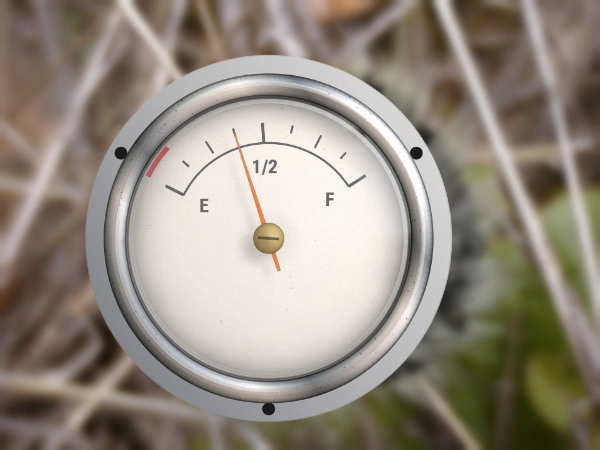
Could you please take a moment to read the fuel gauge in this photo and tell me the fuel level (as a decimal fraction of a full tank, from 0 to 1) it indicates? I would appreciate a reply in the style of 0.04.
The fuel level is 0.375
